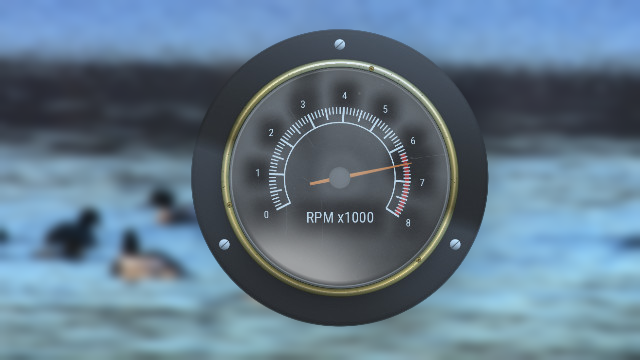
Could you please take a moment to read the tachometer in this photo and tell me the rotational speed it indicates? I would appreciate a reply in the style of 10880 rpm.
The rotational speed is 6500 rpm
